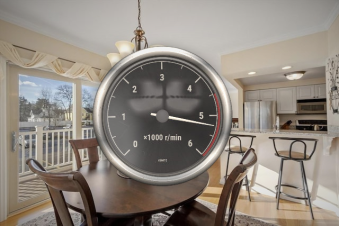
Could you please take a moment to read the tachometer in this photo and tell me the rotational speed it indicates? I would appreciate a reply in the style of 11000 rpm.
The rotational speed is 5250 rpm
